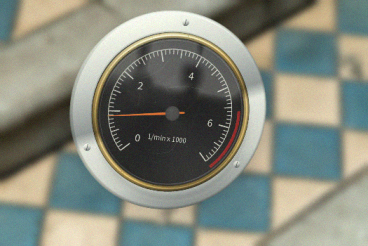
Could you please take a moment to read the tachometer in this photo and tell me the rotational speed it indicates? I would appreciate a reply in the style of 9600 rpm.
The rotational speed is 900 rpm
